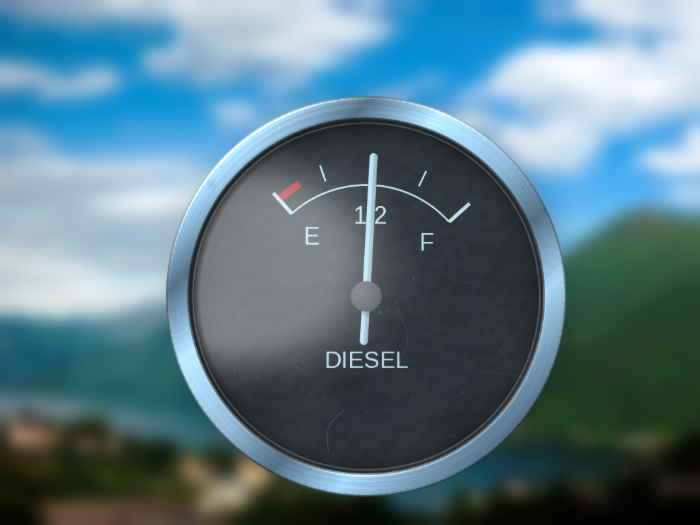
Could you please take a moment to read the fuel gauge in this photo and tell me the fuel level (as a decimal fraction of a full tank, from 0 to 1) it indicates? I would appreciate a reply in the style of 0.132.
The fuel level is 0.5
